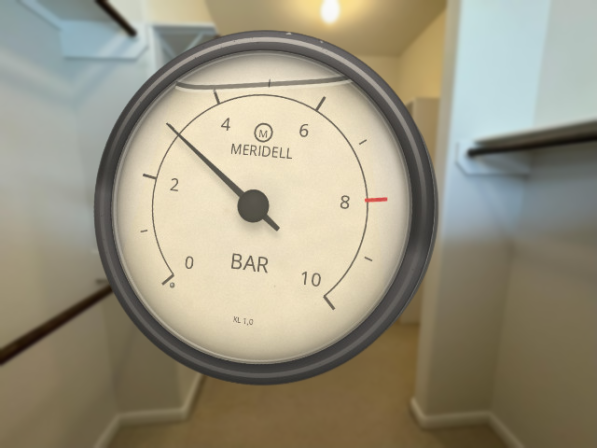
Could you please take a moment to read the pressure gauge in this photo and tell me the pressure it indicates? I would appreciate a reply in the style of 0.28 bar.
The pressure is 3 bar
